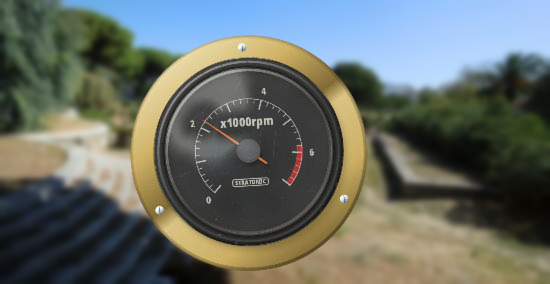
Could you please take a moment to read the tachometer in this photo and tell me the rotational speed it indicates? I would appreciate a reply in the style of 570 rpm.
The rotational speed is 2200 rpm
